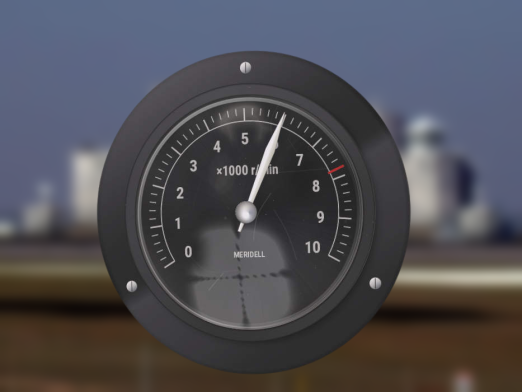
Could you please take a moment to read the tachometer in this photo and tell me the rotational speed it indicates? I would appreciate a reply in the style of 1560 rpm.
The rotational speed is 6000 rpm
